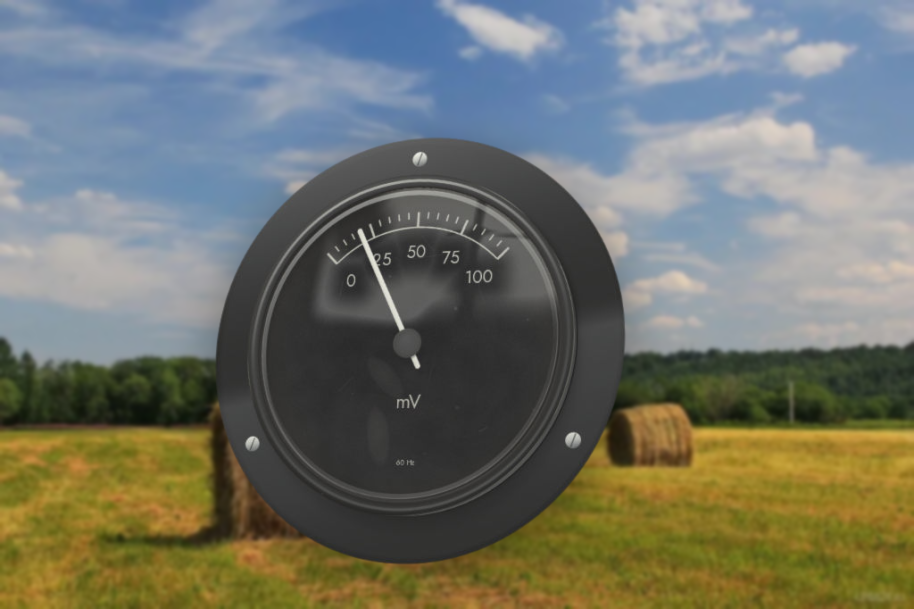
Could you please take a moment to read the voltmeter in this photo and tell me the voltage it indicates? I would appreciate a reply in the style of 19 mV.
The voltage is 20 mV
